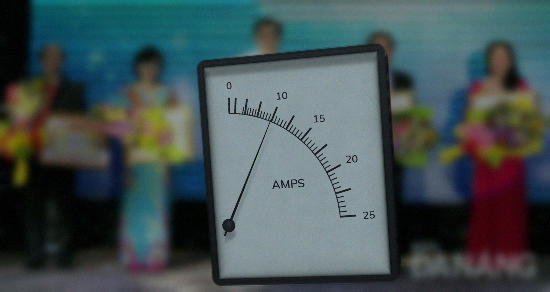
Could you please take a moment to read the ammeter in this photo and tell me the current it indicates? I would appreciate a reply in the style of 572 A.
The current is 10 A
